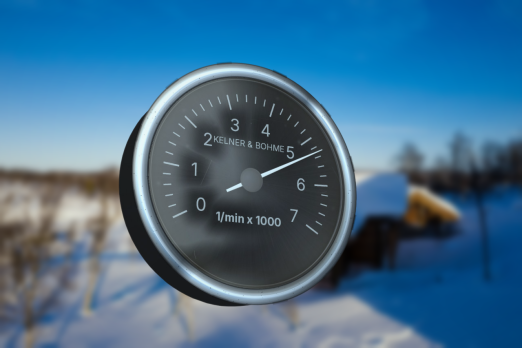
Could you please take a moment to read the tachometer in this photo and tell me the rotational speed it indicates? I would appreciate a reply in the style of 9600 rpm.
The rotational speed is 5300 rpm
